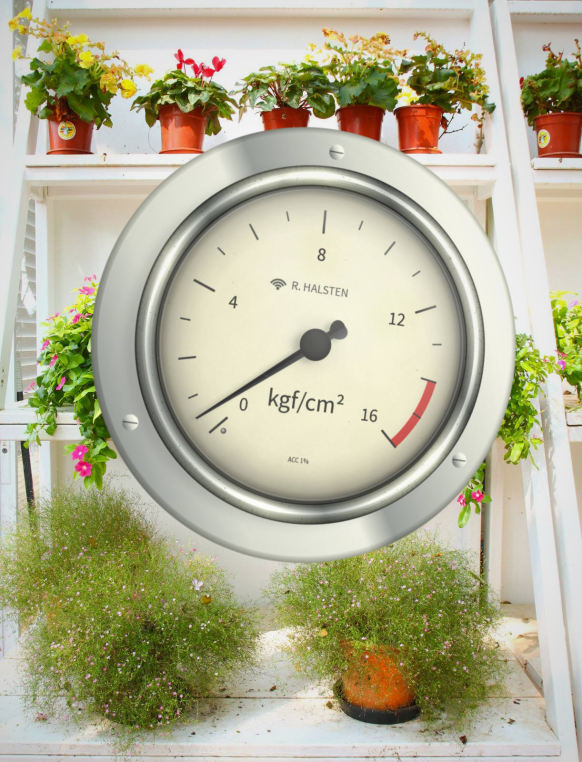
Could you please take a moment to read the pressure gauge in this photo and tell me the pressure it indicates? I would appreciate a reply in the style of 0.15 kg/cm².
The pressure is 0.5 kg/cm²
